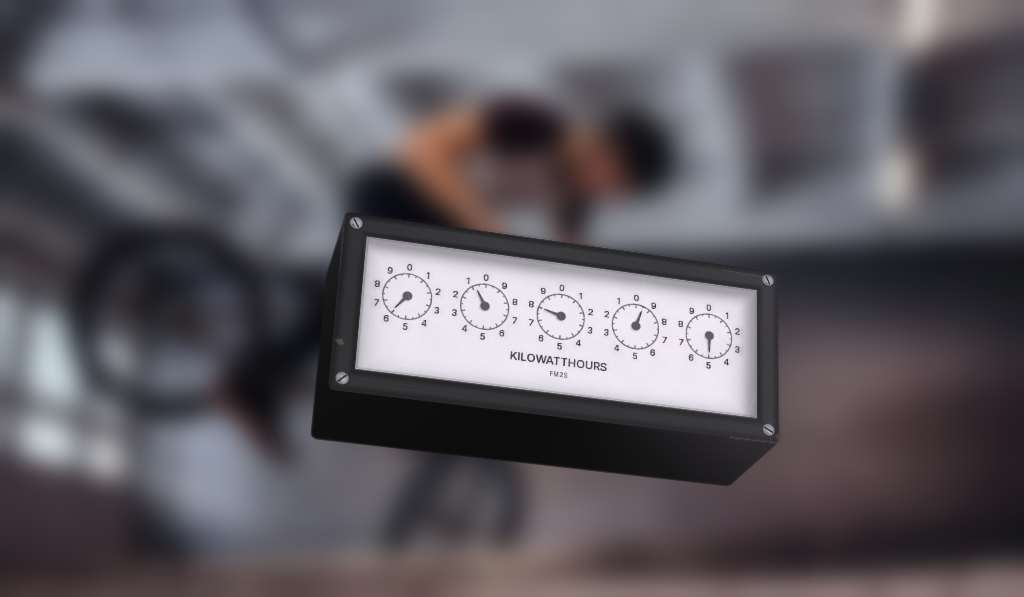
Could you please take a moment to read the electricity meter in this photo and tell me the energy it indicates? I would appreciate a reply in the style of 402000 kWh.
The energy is 60795 kWh
